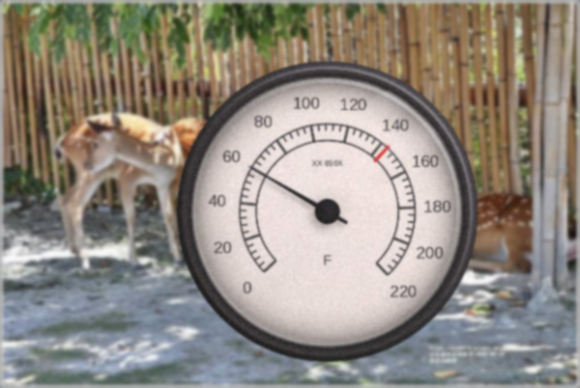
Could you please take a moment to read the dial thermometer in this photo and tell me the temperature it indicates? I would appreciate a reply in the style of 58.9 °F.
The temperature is 60 °F
